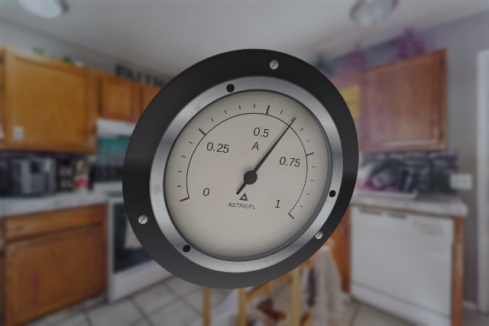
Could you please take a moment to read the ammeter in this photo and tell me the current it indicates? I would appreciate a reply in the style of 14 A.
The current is 0.6 A
